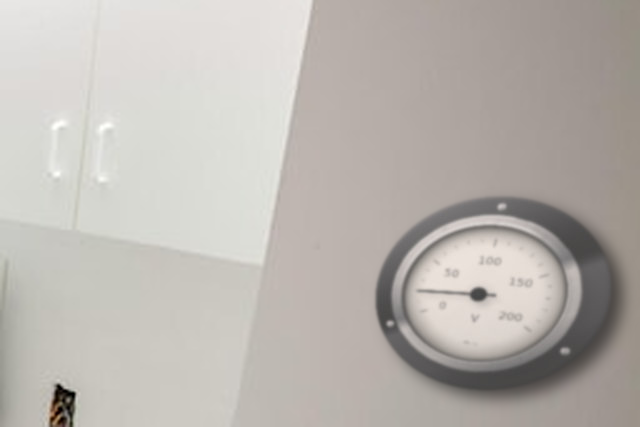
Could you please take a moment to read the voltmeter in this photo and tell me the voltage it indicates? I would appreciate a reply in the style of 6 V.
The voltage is 20 V
